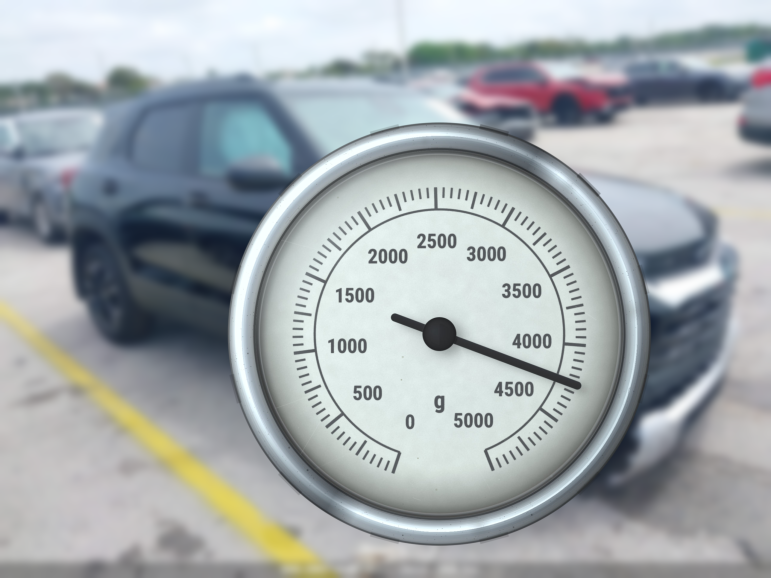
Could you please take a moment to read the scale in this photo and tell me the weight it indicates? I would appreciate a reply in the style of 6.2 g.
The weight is 4250 g
